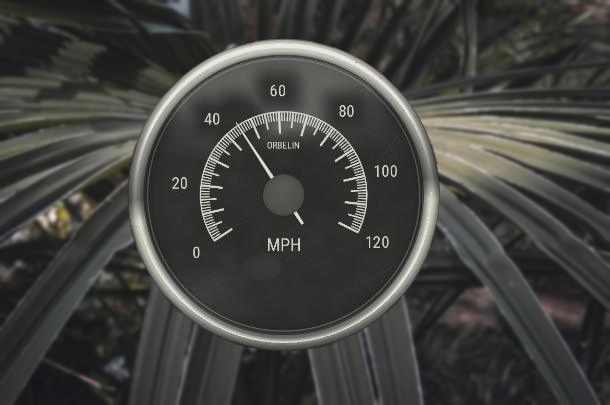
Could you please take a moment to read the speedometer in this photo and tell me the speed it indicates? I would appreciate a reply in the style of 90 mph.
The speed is 45 mph
